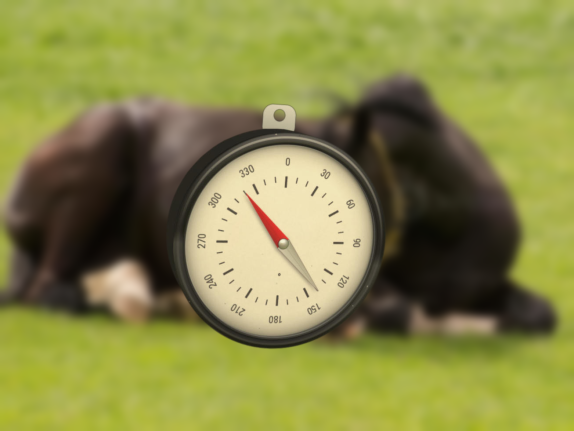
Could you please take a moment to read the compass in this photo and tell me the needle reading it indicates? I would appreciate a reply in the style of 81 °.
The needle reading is 320 °
